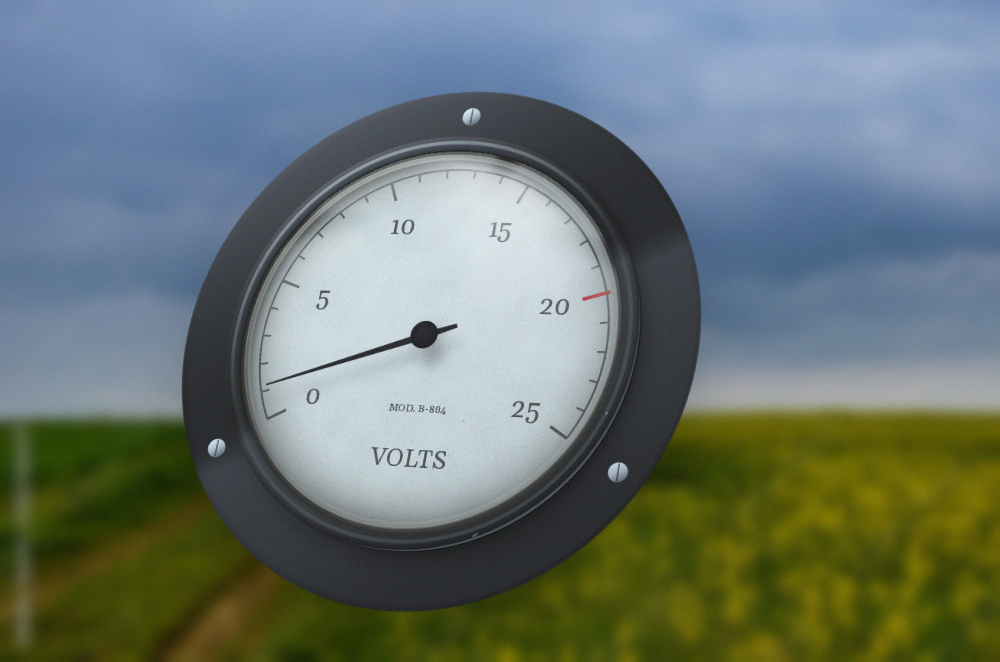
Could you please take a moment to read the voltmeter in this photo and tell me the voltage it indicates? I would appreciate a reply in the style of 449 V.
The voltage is 1 V
